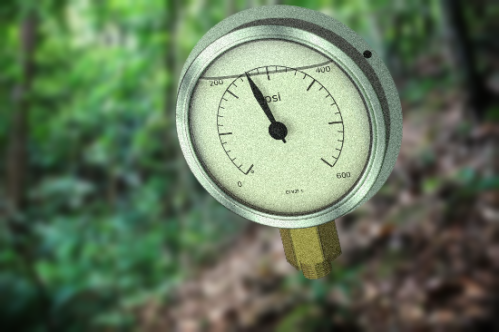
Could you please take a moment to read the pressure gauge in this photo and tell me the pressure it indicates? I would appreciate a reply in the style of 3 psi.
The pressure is 260 psi
